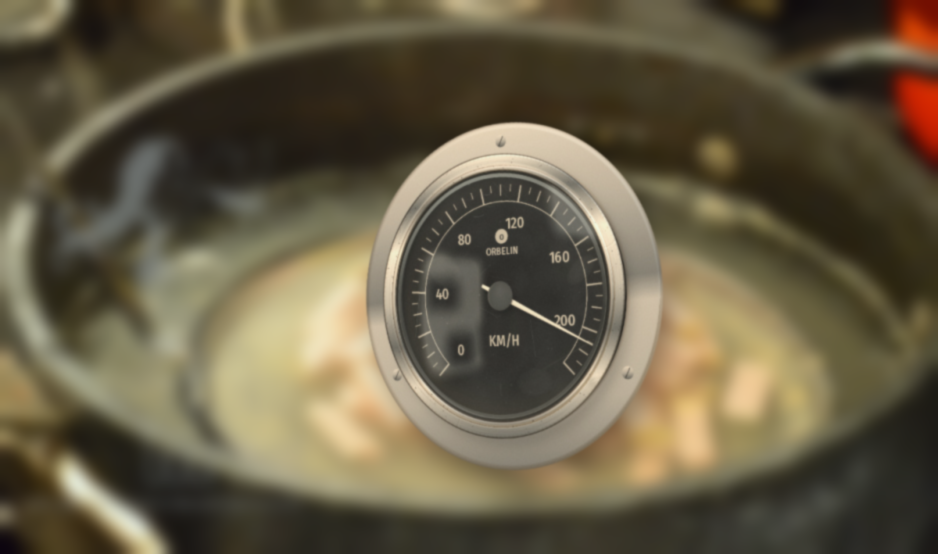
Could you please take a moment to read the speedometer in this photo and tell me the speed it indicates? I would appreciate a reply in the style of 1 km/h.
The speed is 205 km/h
